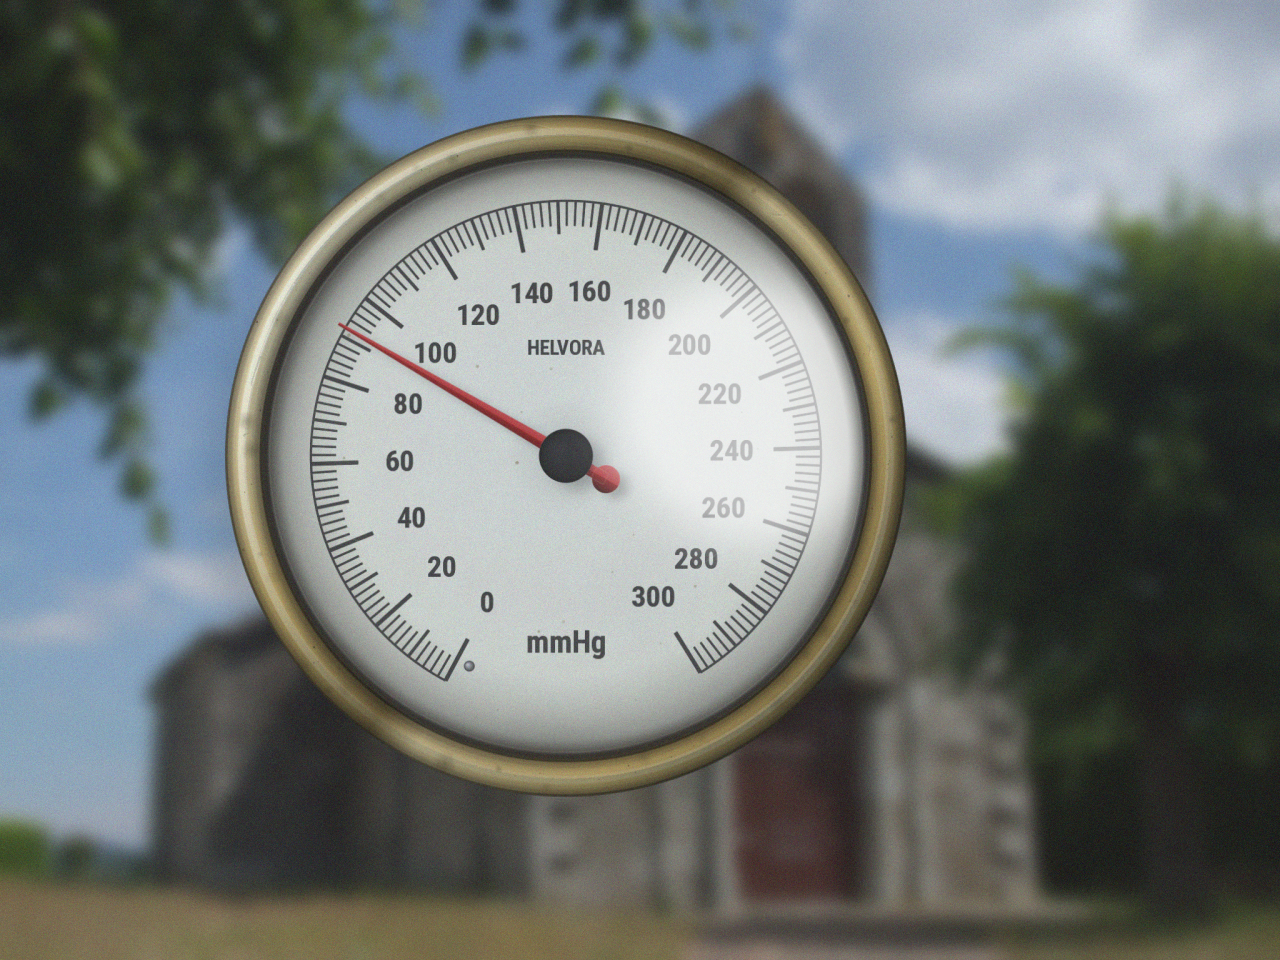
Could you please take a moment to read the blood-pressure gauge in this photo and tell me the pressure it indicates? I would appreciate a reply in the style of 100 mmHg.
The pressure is 92 mmHg
